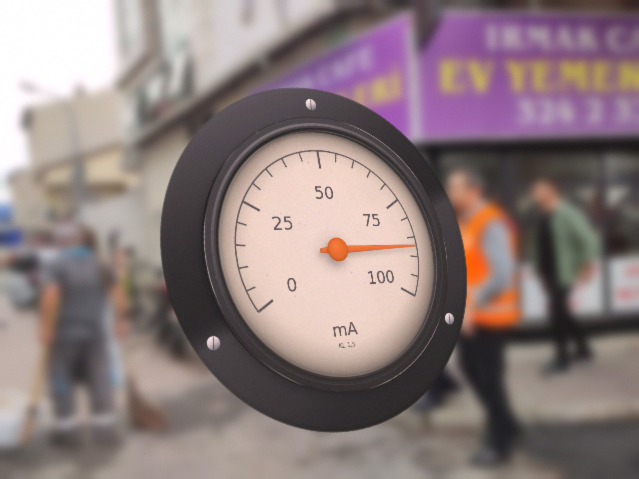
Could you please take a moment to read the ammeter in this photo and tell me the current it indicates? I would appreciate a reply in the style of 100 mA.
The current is 87.5 mA
